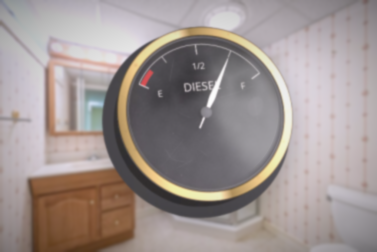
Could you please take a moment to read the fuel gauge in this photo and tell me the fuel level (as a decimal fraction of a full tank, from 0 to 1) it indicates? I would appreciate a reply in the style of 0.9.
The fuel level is 0.75
